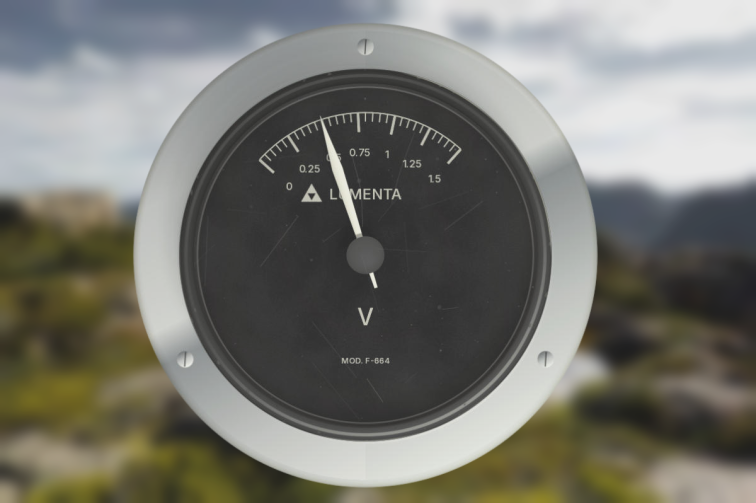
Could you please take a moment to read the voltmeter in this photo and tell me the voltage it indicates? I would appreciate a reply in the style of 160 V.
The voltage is 0.5 V
